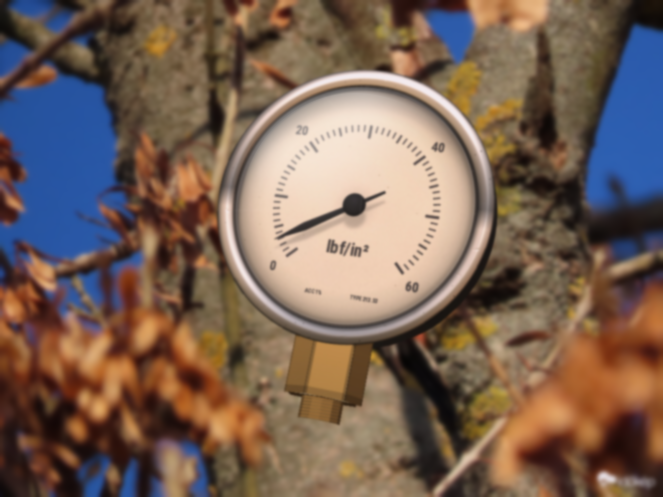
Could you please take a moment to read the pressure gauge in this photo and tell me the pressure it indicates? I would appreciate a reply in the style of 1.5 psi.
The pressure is 3 psi
